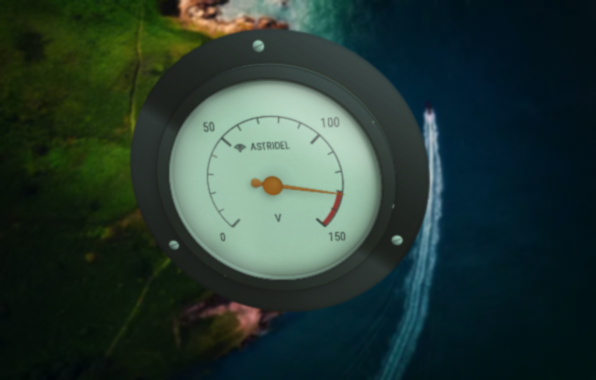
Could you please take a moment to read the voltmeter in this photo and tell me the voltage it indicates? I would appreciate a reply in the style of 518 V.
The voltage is 130 V
